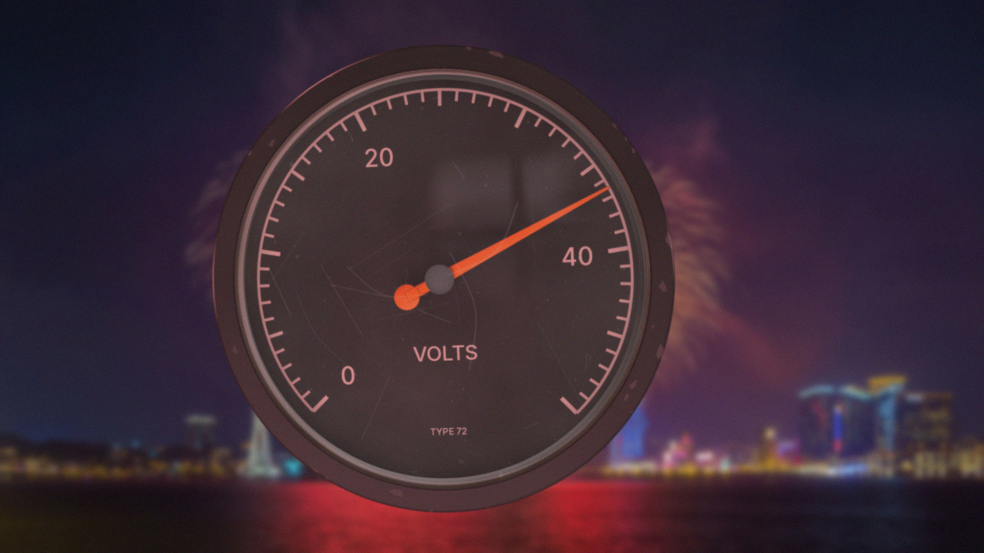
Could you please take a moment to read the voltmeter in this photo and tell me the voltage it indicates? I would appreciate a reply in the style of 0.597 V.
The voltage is 36.5 V
